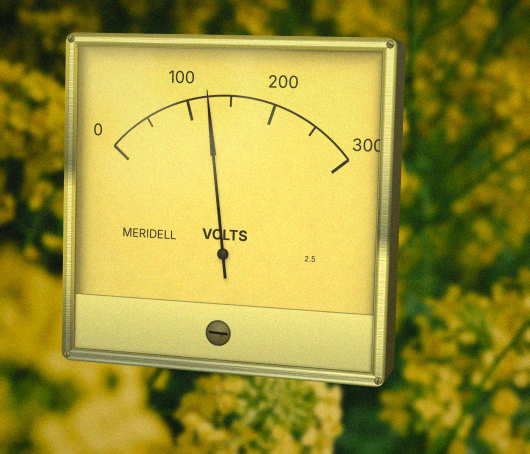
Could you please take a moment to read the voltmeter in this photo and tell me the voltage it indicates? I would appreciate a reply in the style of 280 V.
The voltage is 125 V
